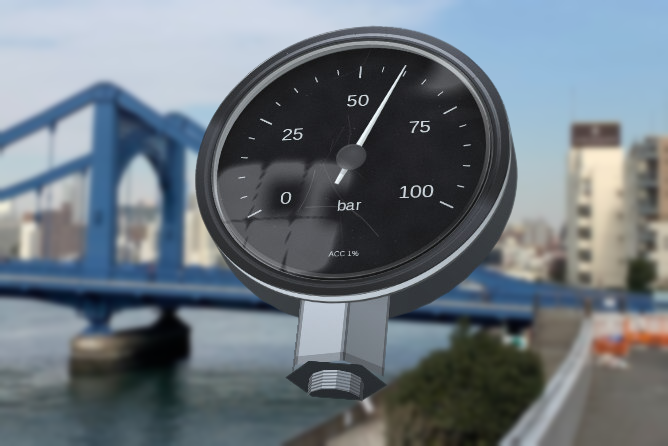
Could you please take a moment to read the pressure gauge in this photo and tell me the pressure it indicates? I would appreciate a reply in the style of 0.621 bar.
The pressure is 60 bar
